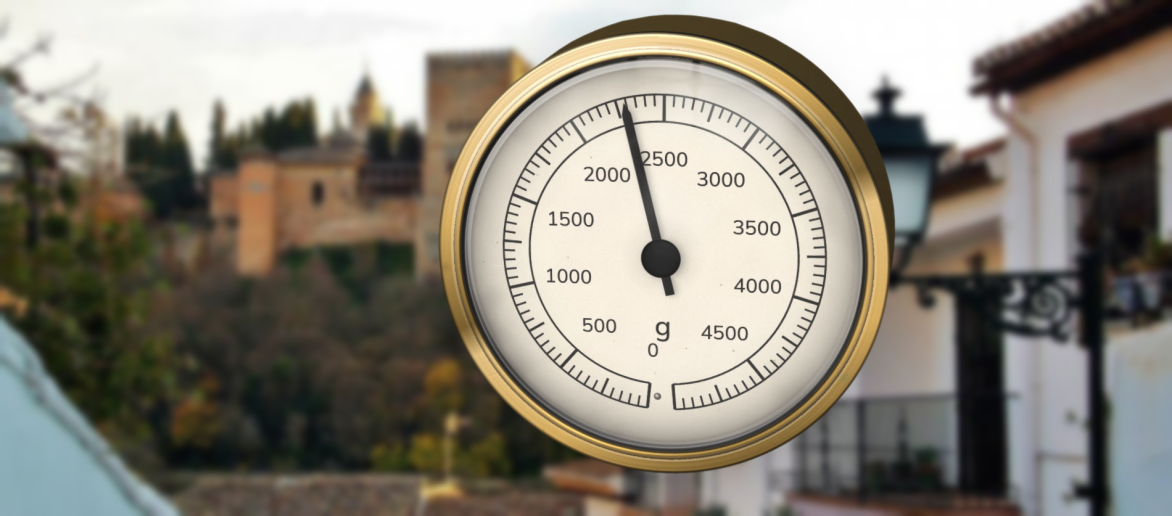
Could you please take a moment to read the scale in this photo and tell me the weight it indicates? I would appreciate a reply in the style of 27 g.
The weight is 2300 g
